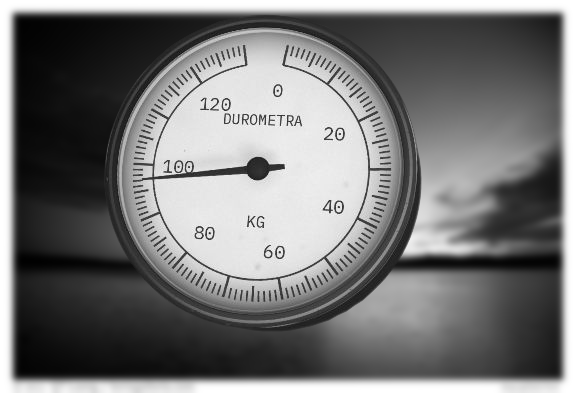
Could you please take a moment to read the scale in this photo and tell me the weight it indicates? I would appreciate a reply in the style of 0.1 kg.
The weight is 97 kg
